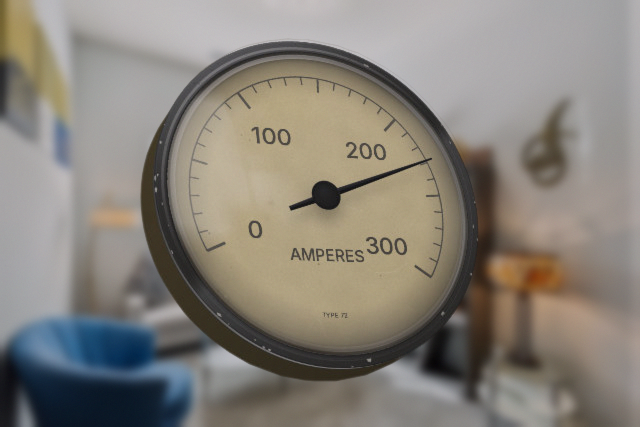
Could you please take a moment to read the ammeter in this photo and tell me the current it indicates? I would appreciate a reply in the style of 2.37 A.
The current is 230 A
